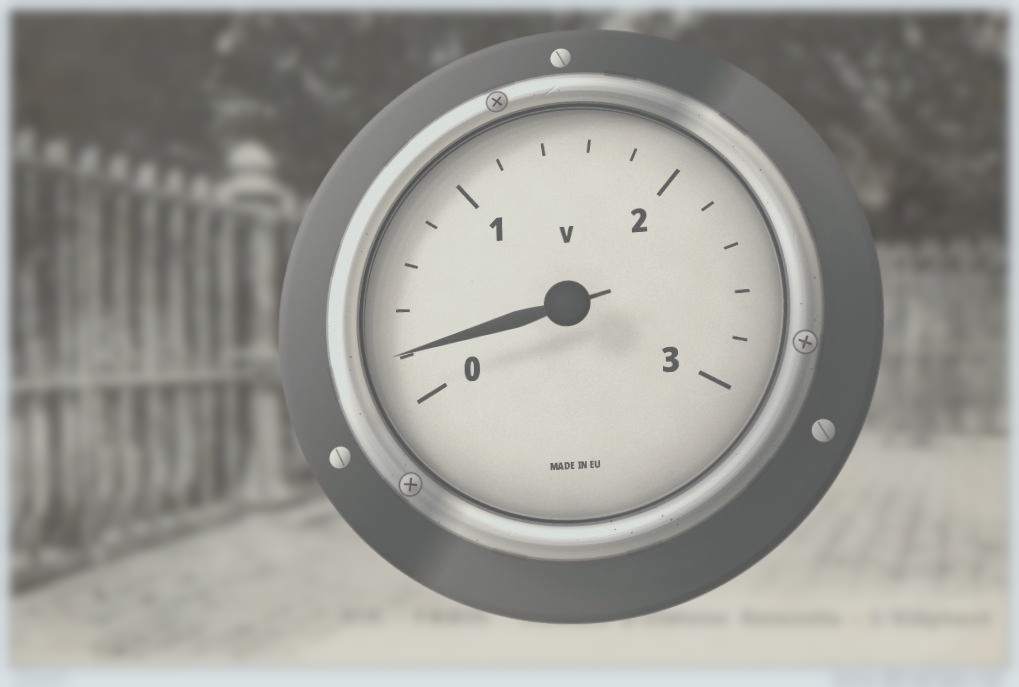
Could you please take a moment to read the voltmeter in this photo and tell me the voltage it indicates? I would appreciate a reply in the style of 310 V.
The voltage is 0.2 V
